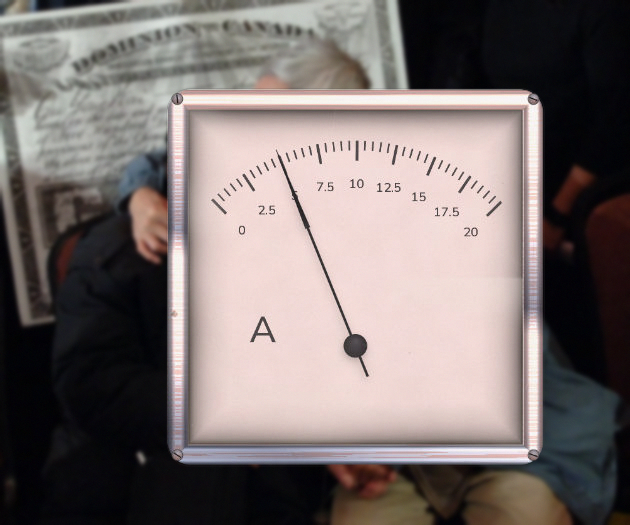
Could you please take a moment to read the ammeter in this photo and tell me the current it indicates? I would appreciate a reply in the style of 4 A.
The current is 5 A
